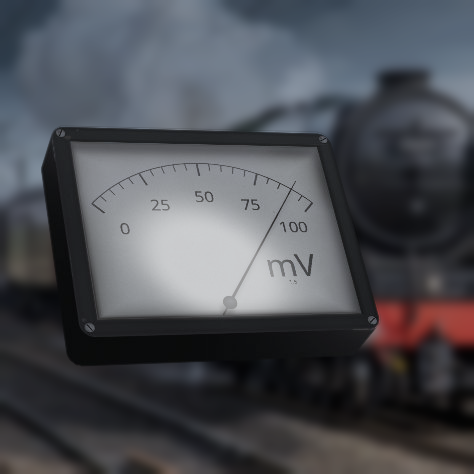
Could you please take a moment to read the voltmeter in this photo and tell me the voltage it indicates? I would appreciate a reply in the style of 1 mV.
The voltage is 90 mV
